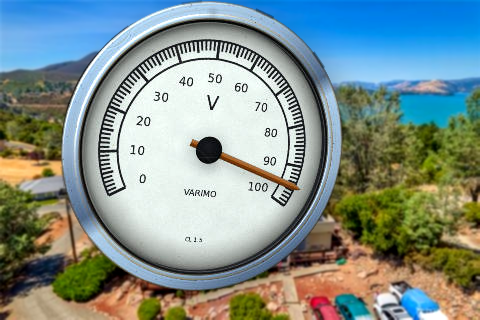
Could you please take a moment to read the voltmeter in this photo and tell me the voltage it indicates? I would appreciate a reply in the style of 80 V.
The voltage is 95 V
